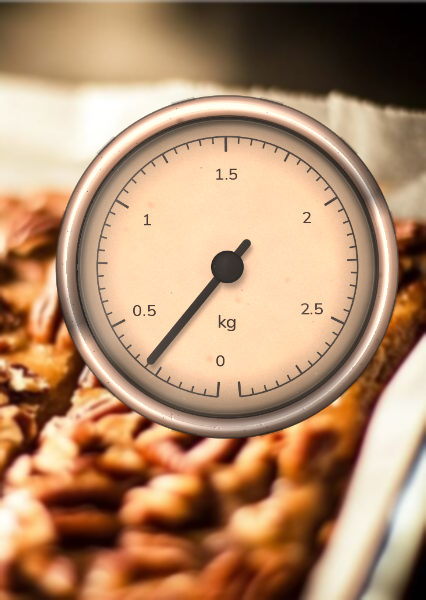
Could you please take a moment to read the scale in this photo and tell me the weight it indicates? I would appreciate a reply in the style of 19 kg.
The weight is 0.3 kg
